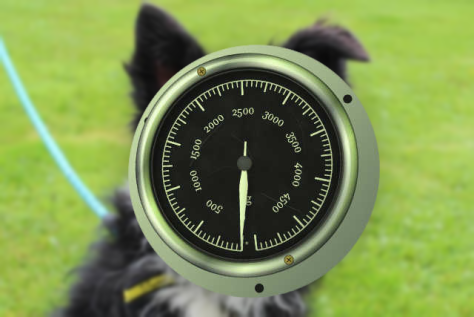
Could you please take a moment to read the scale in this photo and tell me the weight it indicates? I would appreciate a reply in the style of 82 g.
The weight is 0 g
